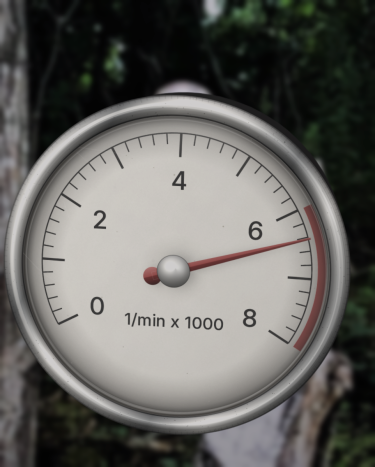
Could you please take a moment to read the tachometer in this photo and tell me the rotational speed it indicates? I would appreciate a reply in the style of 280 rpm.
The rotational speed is 6400 rpm
